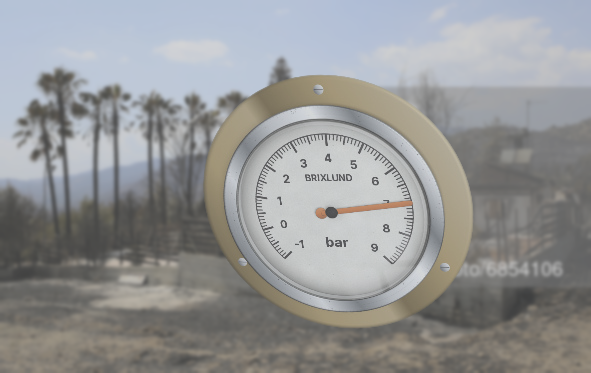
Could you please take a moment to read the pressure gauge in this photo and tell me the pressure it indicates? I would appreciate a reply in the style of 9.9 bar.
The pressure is 7 bar
